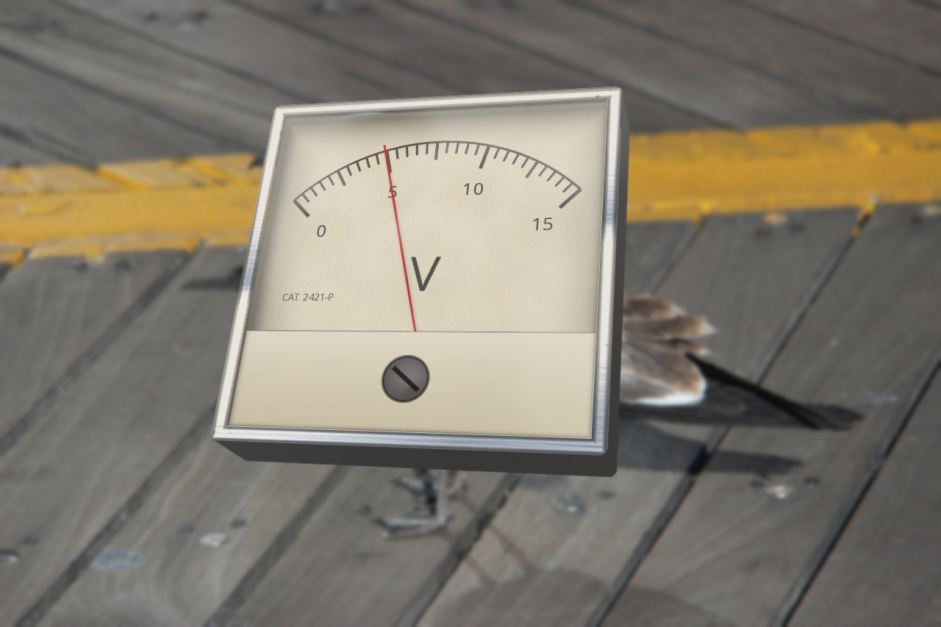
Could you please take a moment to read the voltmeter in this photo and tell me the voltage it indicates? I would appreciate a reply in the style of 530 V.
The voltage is 5 V
